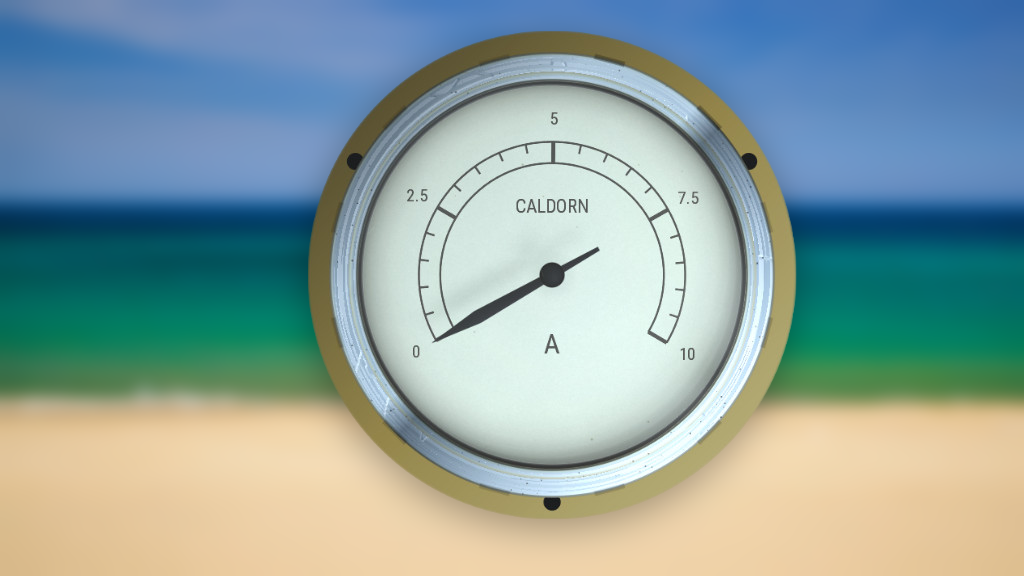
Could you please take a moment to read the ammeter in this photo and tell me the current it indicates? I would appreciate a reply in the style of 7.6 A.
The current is 0 A
